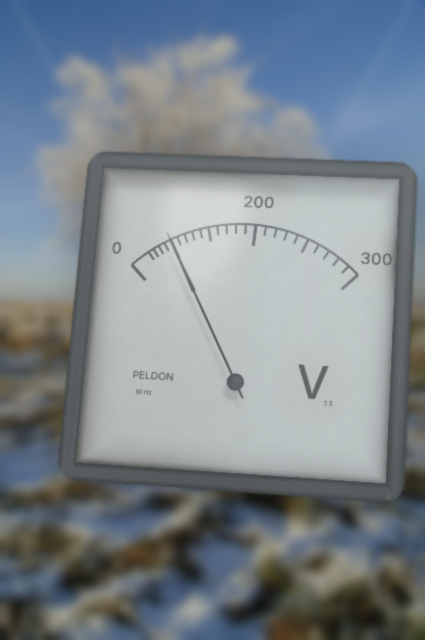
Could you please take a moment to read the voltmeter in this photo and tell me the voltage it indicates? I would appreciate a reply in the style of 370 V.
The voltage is 100 V
